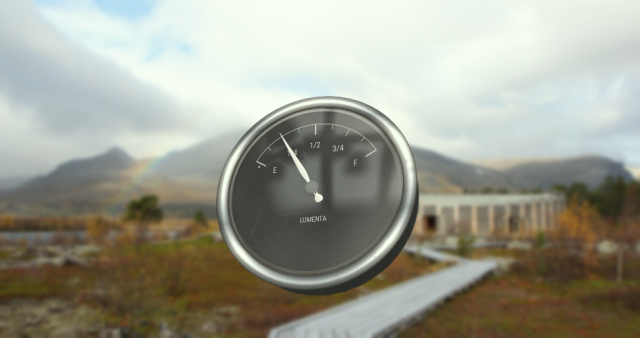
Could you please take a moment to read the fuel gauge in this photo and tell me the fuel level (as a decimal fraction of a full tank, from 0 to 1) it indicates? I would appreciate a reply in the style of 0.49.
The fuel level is 0.25
